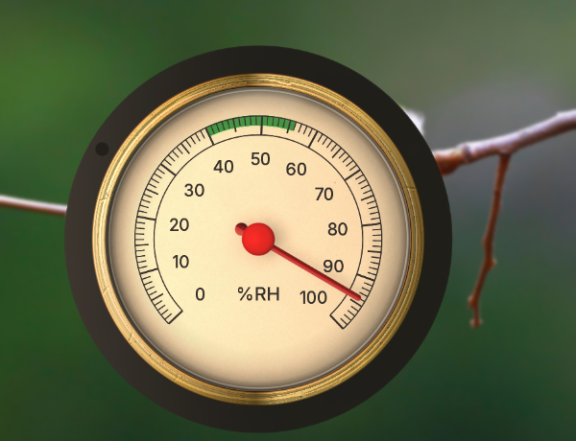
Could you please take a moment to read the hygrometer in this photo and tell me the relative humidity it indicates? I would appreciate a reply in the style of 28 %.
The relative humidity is 94 %
